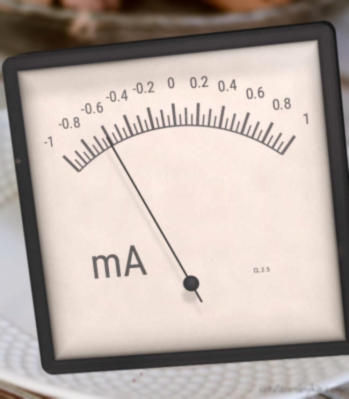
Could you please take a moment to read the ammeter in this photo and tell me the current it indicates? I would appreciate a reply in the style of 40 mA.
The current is -0.6 mA
